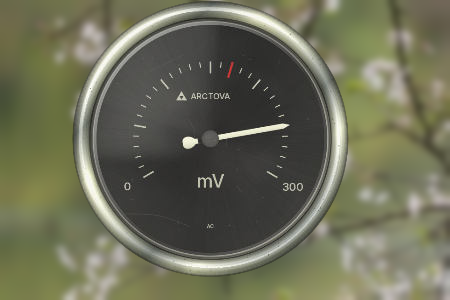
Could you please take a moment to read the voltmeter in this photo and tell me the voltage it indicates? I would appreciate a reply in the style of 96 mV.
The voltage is 250 mV
